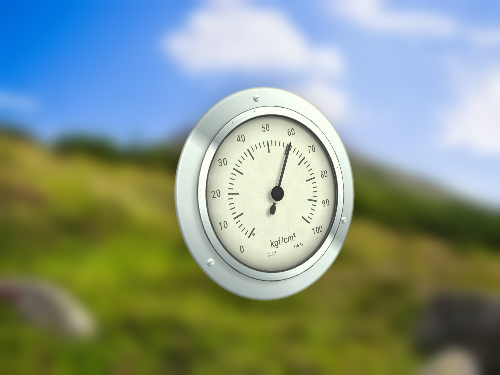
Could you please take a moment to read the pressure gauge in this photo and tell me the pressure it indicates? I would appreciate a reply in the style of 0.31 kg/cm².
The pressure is 60 kg/cm²
